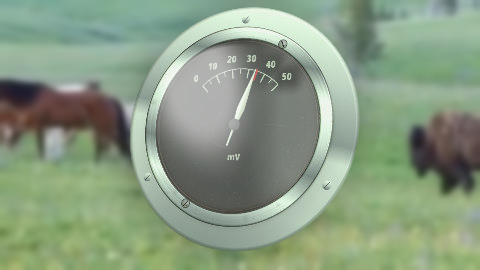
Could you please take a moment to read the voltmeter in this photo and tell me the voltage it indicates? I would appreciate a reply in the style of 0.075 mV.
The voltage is 35 mV
